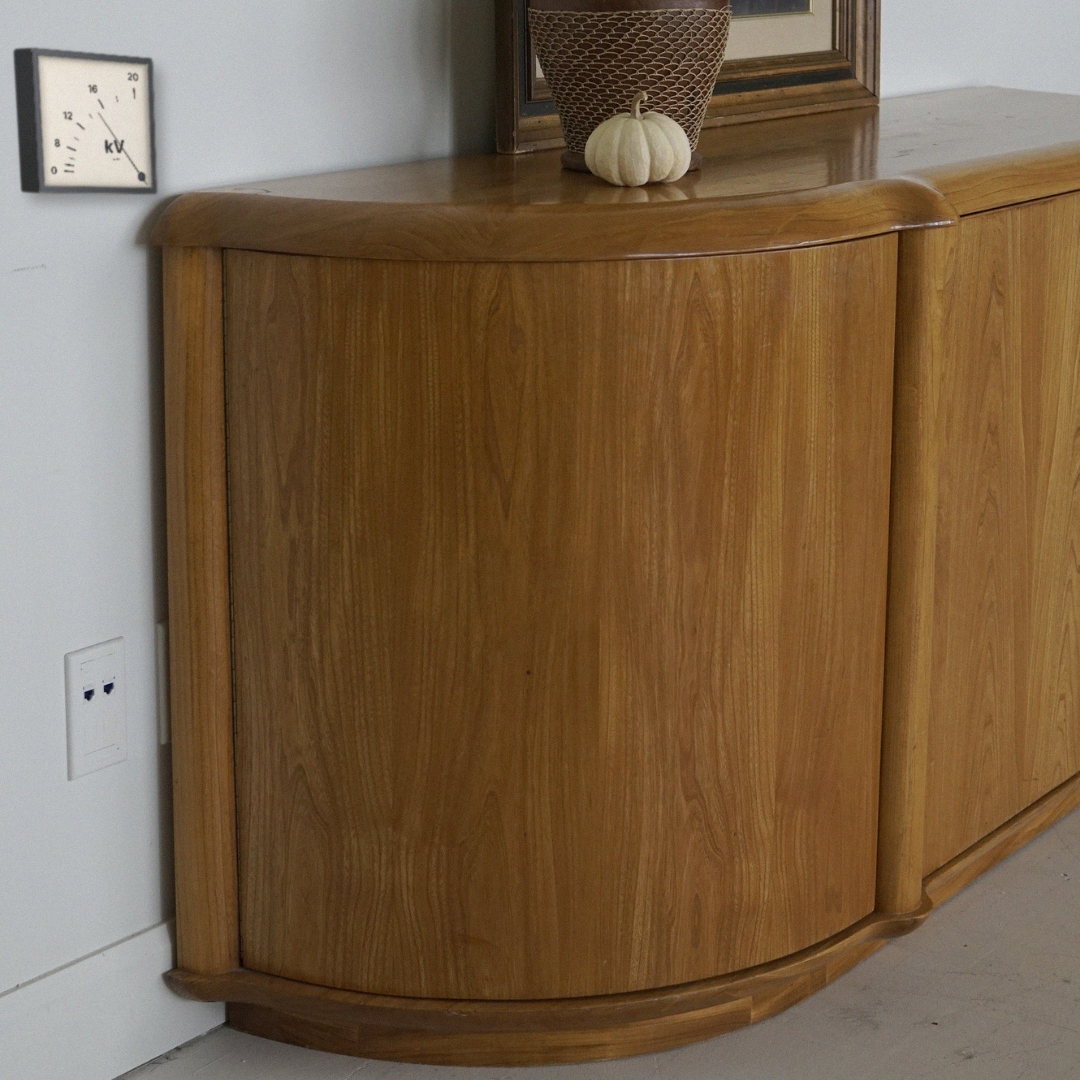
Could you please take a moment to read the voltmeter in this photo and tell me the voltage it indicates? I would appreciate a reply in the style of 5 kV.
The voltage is 15 kV
